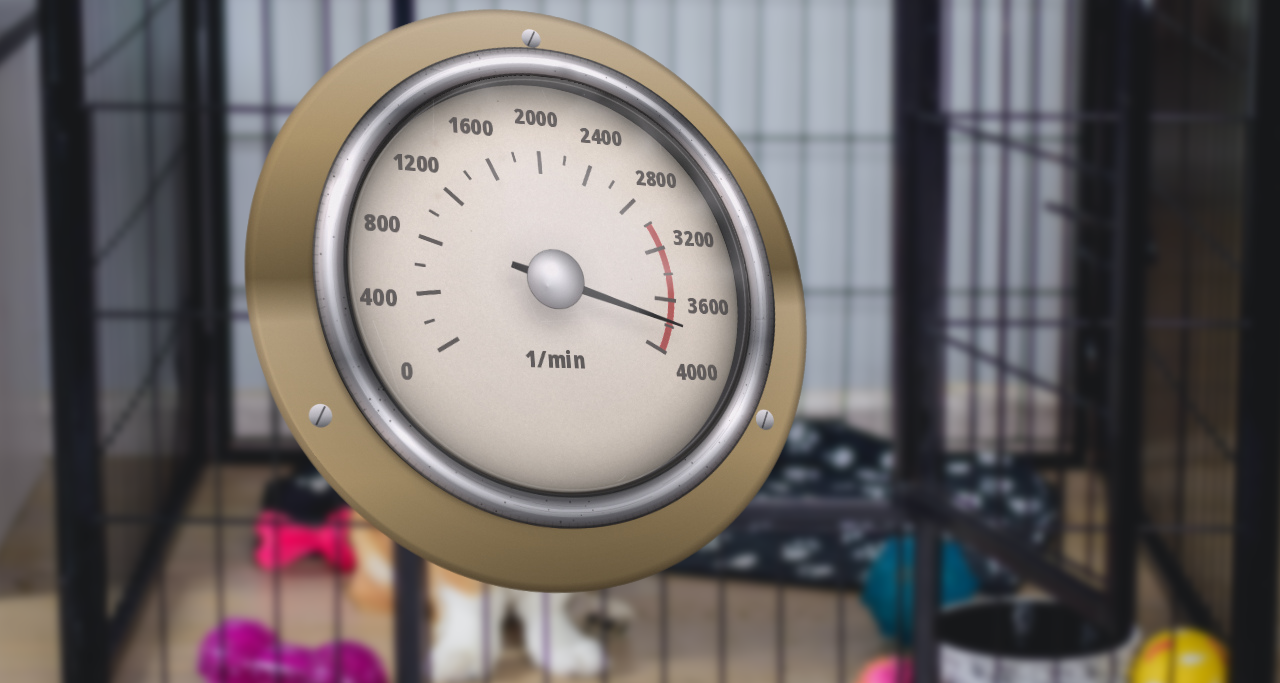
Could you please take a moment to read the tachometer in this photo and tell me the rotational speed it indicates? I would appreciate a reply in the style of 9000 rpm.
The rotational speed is 3800 rpm
